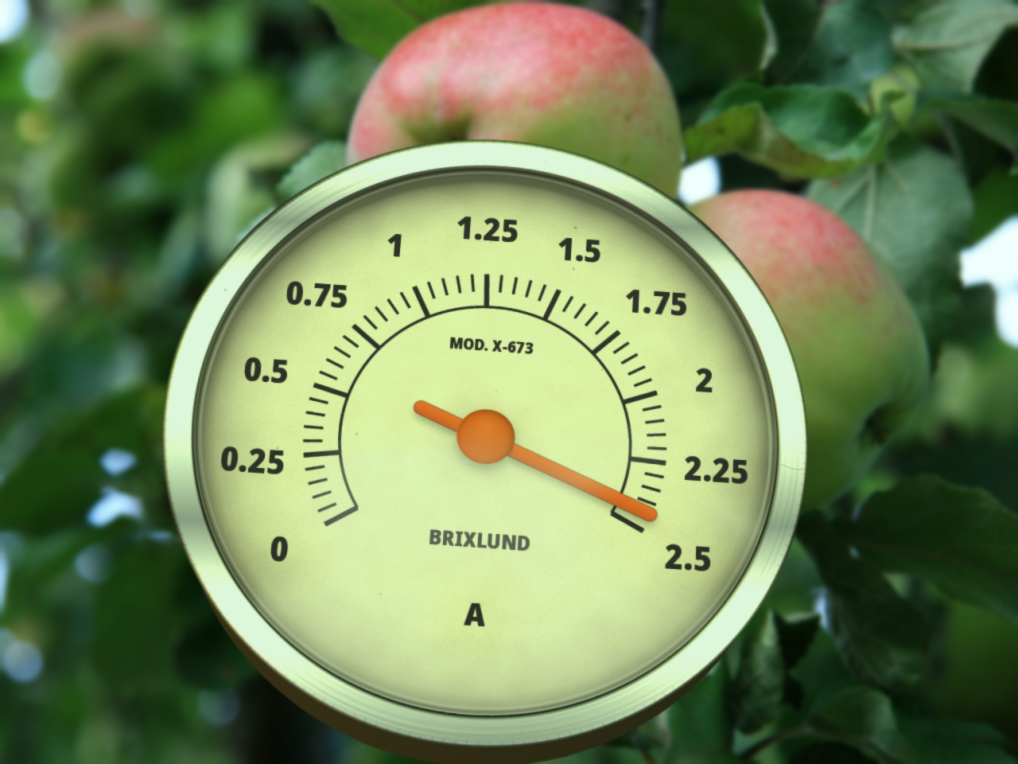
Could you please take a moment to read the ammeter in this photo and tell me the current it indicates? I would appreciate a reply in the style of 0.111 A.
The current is 2.45 A
